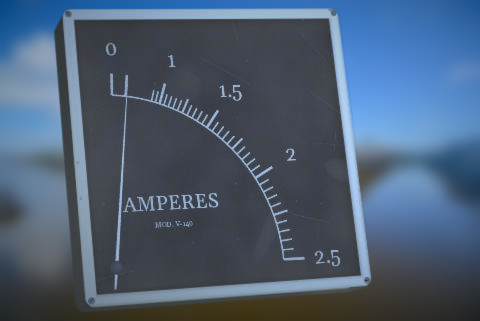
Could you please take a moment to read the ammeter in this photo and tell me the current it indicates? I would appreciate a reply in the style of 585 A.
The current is 0.5 A
